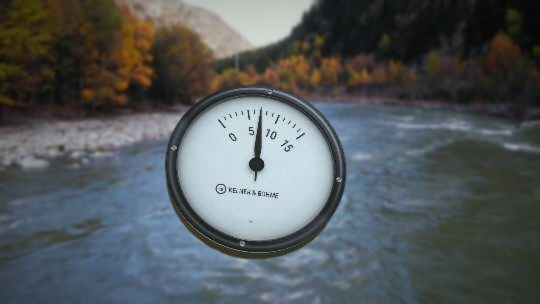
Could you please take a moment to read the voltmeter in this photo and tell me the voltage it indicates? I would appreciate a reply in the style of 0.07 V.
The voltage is 7 V
